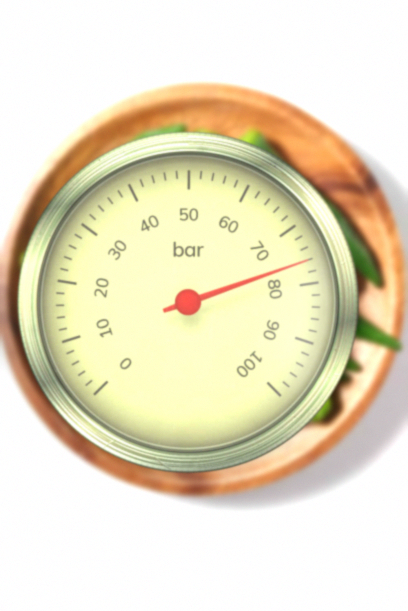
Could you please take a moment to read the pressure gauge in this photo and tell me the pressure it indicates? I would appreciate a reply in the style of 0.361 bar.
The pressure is 76 bar
